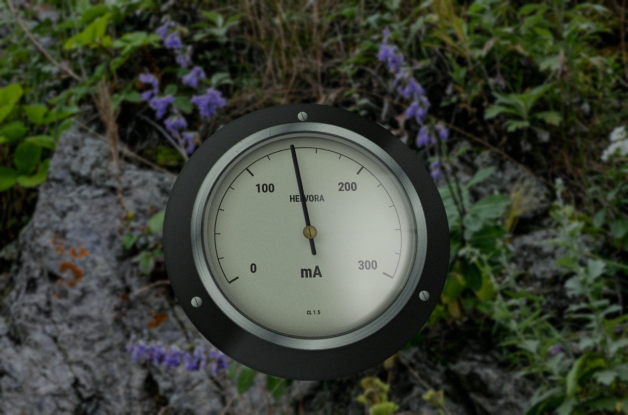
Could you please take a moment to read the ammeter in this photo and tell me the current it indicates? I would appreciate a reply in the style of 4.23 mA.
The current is 140 mA
